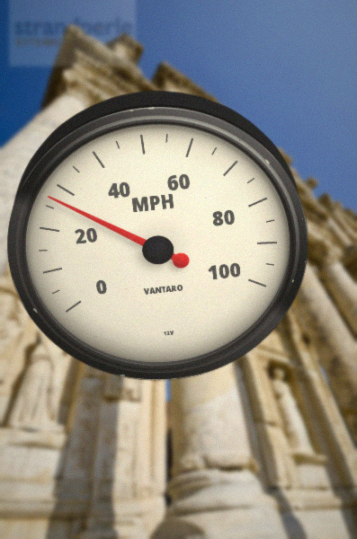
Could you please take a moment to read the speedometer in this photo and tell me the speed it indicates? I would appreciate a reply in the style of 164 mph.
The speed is 27.5 mph
